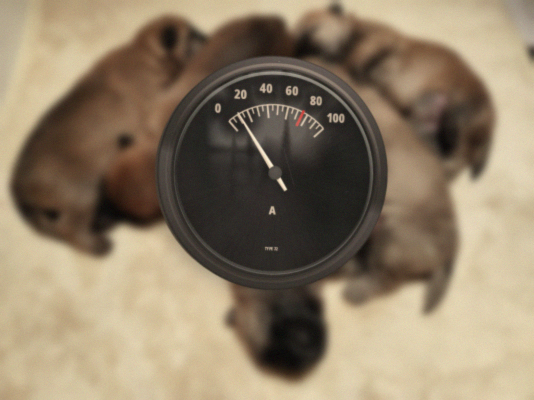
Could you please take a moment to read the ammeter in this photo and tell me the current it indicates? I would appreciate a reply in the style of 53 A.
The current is 10 A
